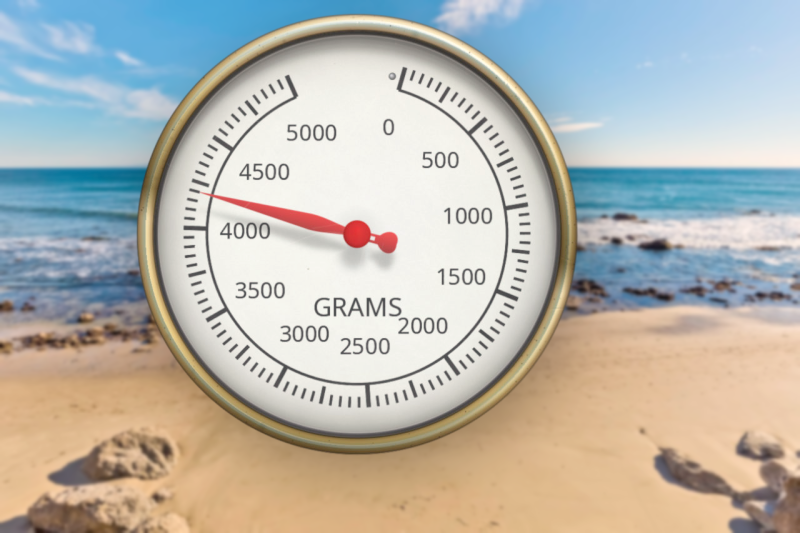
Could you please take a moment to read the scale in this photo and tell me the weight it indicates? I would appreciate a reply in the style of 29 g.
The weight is 4200 g
